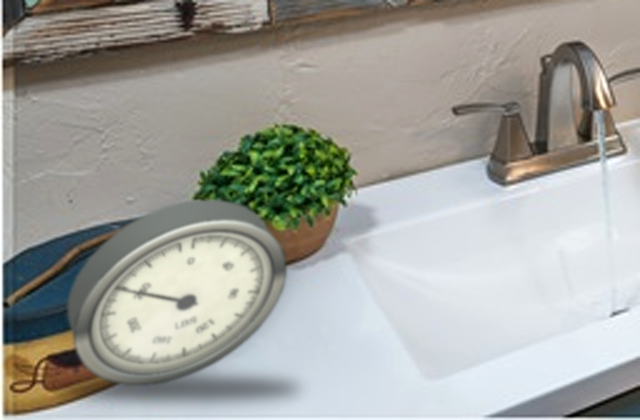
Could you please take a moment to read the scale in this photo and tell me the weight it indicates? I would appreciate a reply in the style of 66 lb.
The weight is 240 lb
